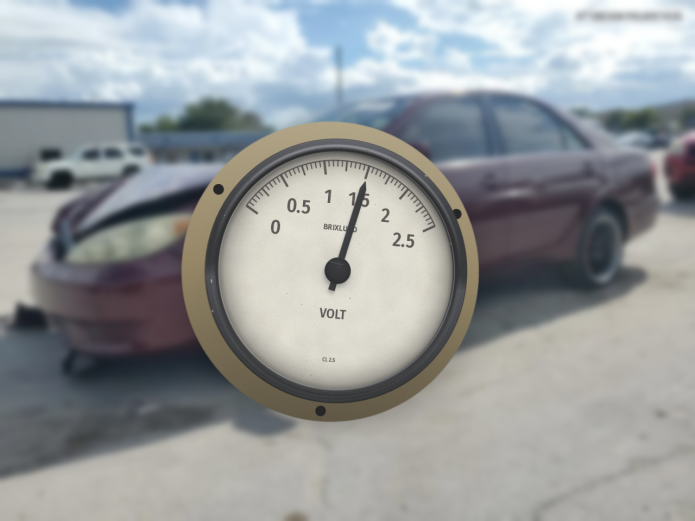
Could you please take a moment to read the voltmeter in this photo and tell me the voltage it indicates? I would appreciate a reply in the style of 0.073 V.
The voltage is 1.5 V
